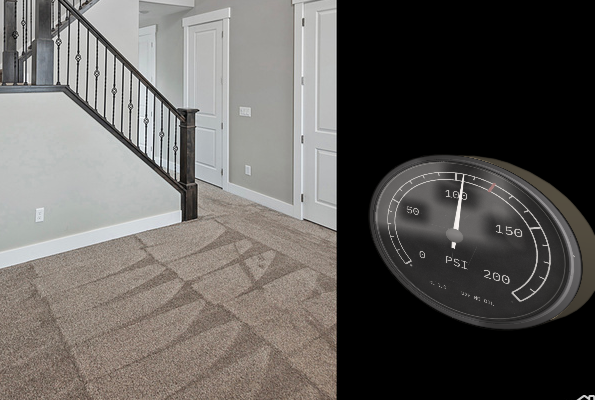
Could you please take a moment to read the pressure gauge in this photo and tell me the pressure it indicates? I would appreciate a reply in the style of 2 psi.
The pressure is 105 psi
